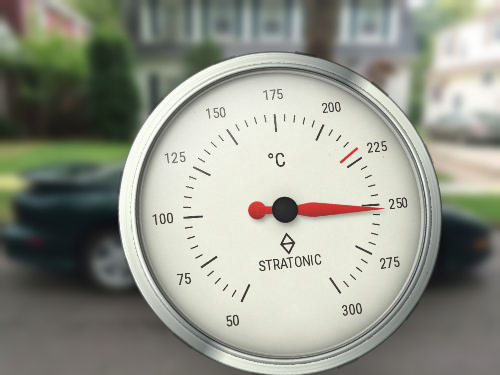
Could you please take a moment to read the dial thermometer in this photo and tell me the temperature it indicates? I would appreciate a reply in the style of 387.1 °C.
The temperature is 252.5 °C
